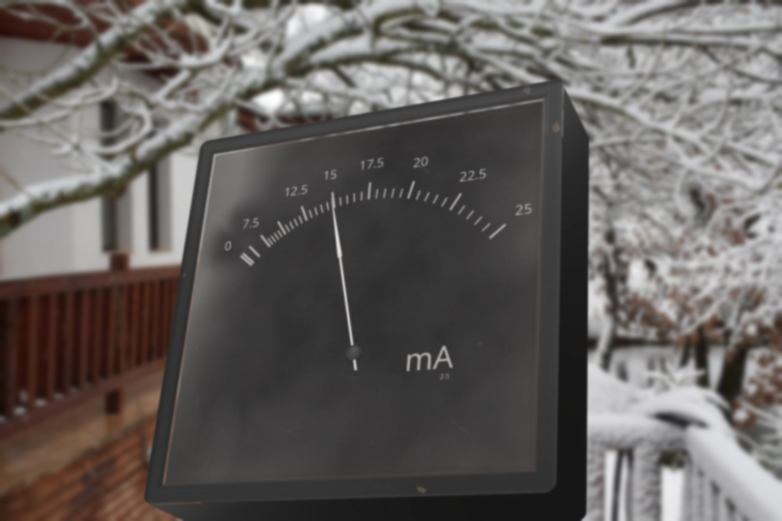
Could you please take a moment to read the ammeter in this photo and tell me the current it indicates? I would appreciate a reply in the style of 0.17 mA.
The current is 15 mA
